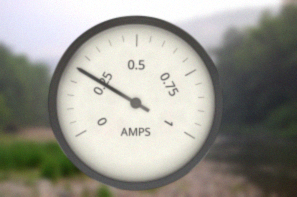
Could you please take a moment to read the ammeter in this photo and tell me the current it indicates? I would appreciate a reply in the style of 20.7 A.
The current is 0.25 A
